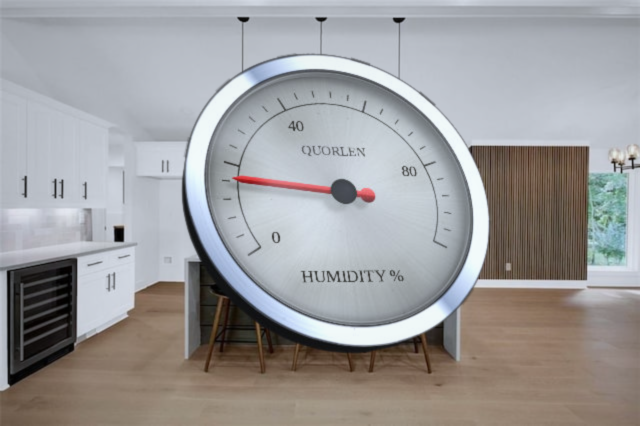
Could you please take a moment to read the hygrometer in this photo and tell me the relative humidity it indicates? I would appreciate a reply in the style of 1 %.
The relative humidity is 16 %
